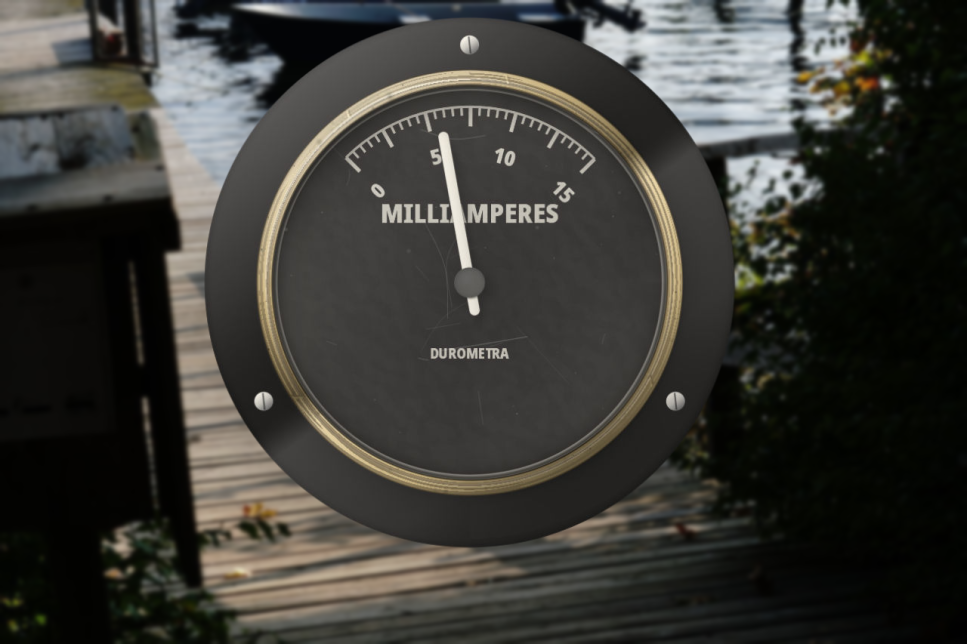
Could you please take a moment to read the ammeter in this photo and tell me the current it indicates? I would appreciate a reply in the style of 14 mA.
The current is 5.75 mA
